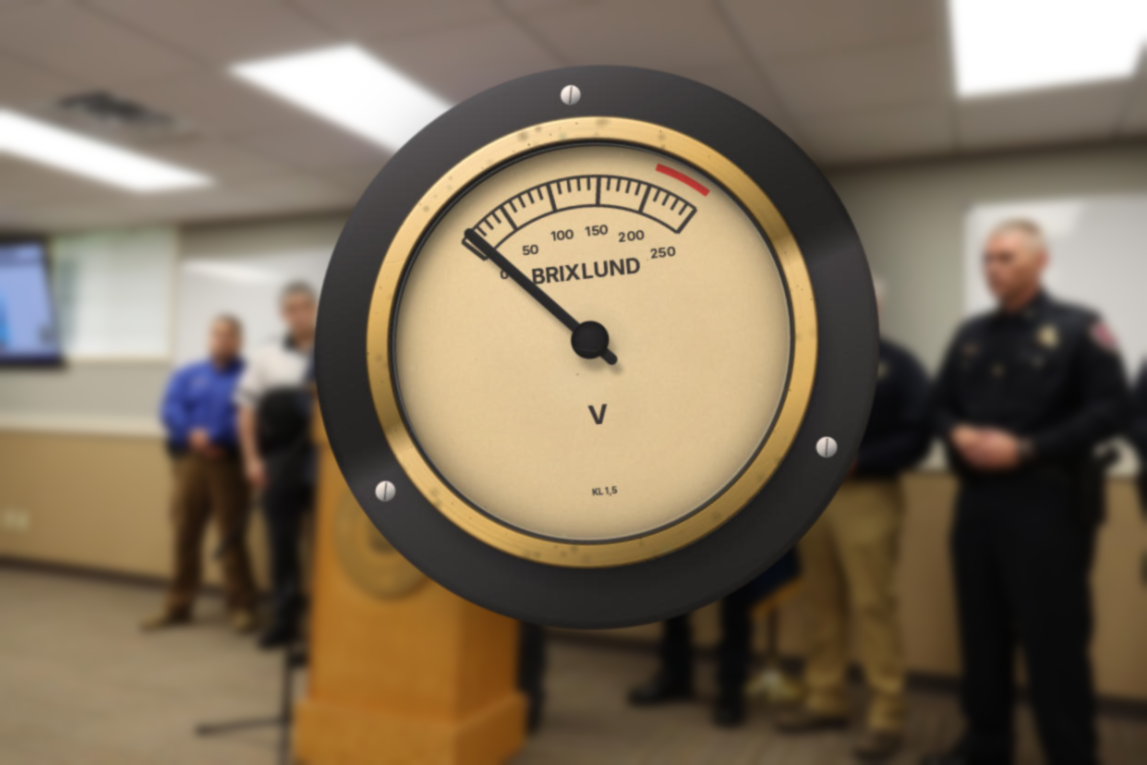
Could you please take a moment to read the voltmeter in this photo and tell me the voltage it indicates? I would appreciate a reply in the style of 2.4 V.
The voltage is 10 V
